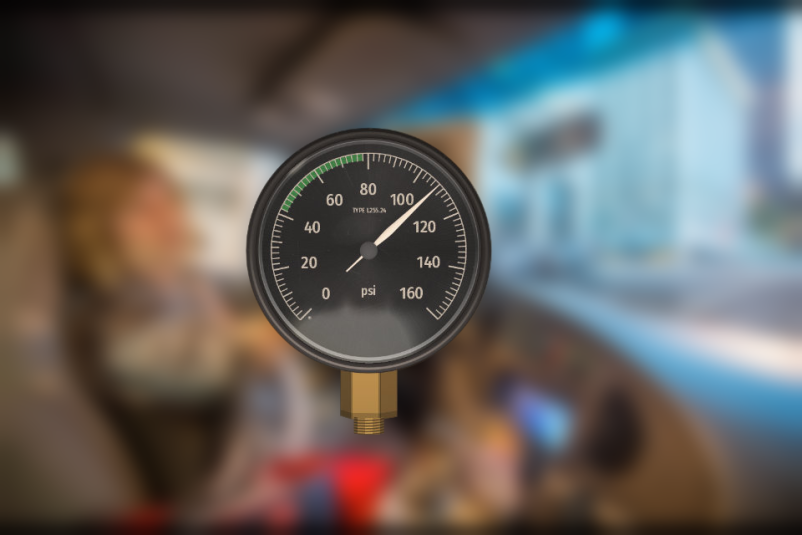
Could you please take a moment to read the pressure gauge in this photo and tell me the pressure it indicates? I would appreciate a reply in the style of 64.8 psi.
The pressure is 108 psi
